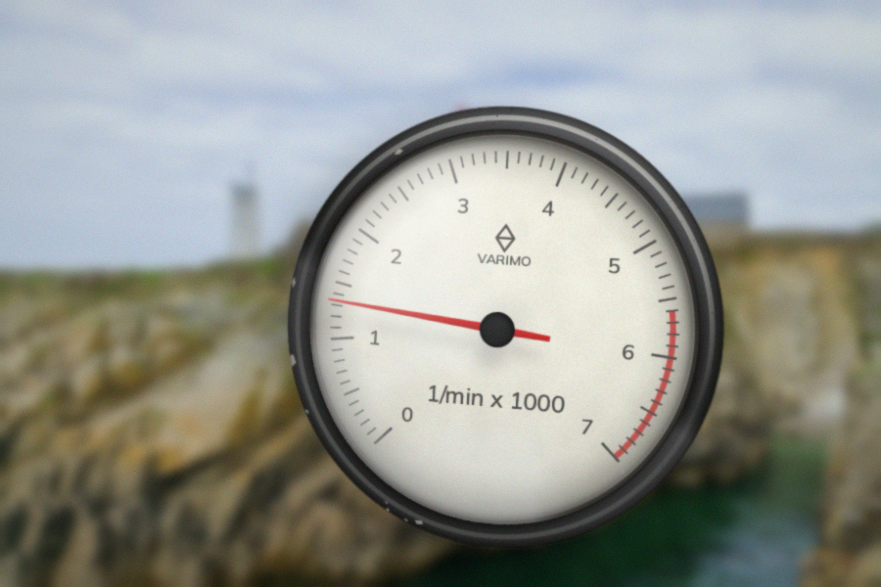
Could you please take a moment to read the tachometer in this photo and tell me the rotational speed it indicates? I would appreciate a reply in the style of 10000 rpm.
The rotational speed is 1350 rpm
